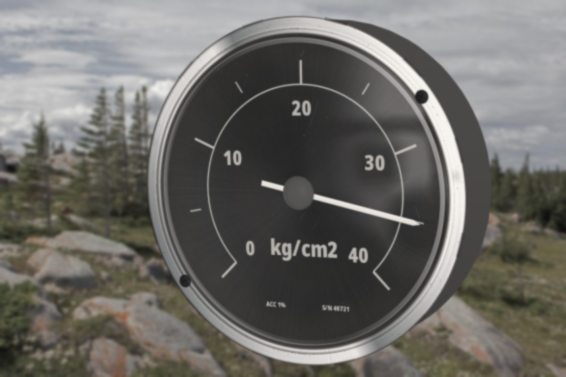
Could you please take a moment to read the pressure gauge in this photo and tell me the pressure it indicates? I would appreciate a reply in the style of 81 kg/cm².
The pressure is 35 kg/cm²
